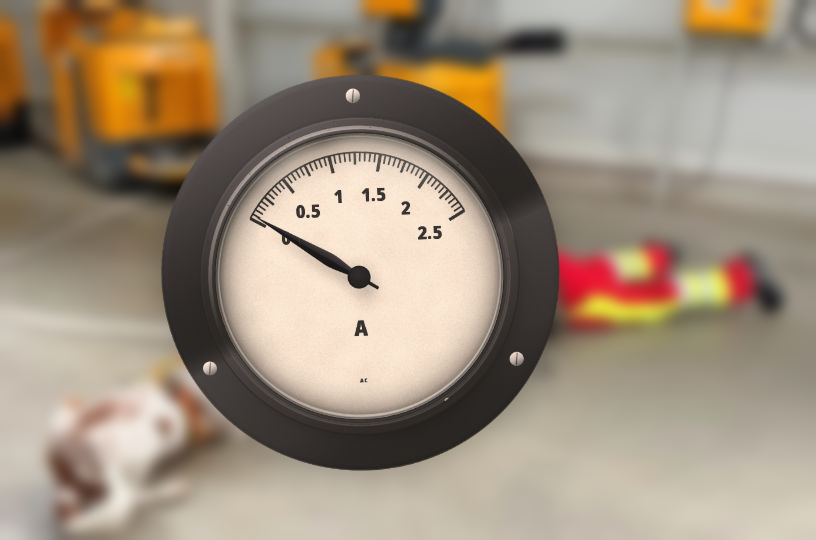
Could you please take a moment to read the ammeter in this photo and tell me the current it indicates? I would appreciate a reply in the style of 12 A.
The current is 0.05 A
